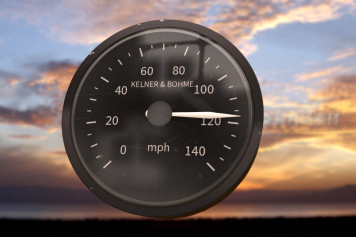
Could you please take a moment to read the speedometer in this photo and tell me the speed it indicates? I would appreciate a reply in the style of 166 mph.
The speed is 117.5 mph
